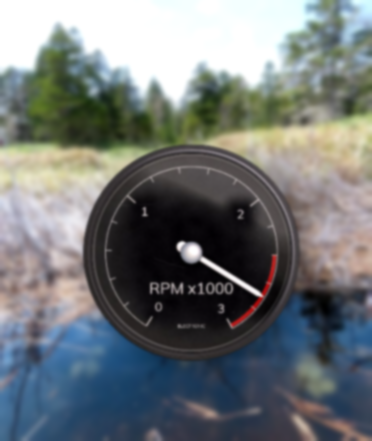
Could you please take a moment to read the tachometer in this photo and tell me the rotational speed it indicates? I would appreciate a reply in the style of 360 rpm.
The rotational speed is 2700 rpm
